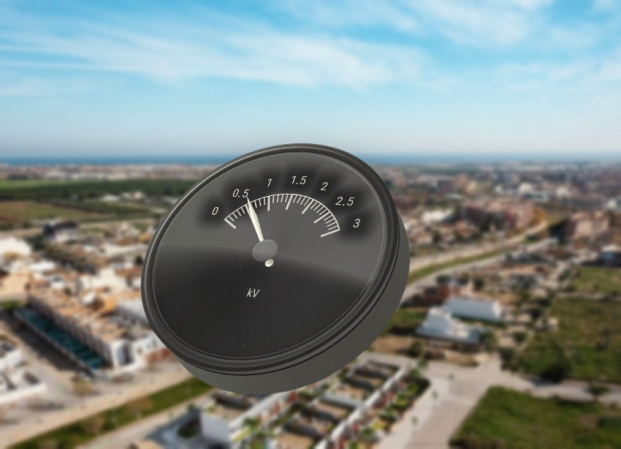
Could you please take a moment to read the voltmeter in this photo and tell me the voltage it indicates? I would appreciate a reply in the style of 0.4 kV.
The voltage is 0.6 kV
